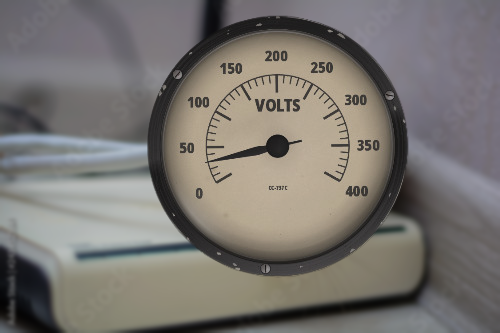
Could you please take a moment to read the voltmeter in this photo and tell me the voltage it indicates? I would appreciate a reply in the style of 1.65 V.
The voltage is 30 V
